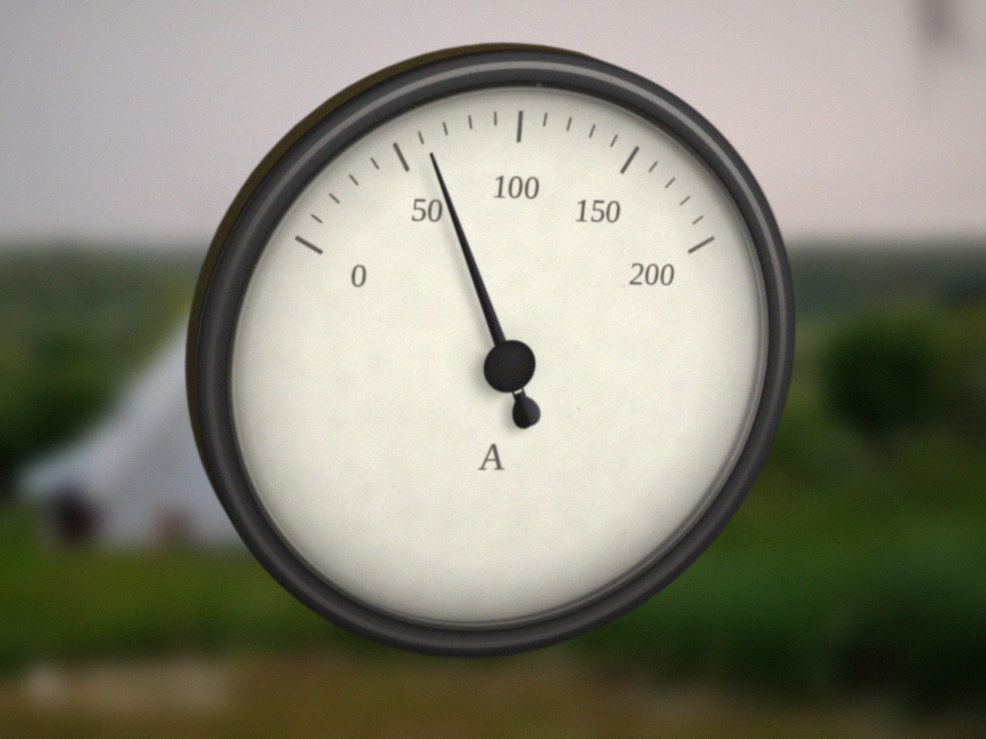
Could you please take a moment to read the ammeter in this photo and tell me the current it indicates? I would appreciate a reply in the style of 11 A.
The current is 60 A
